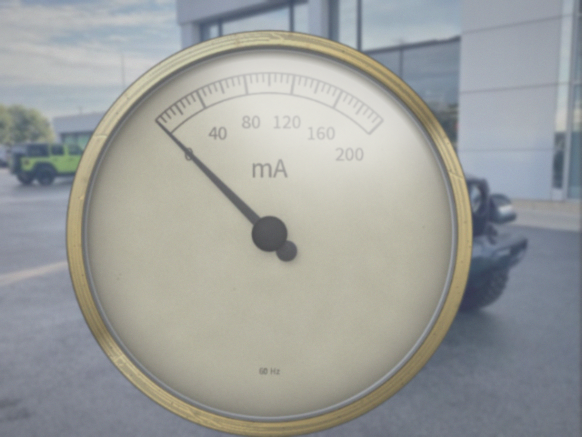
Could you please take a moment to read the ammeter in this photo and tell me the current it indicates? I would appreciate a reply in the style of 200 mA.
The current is 0 mA
